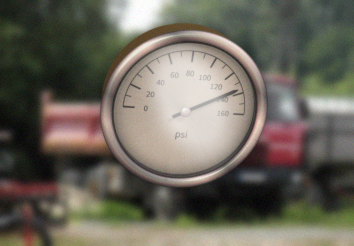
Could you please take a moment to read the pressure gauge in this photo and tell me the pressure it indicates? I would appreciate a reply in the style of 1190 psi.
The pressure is 135 psi
